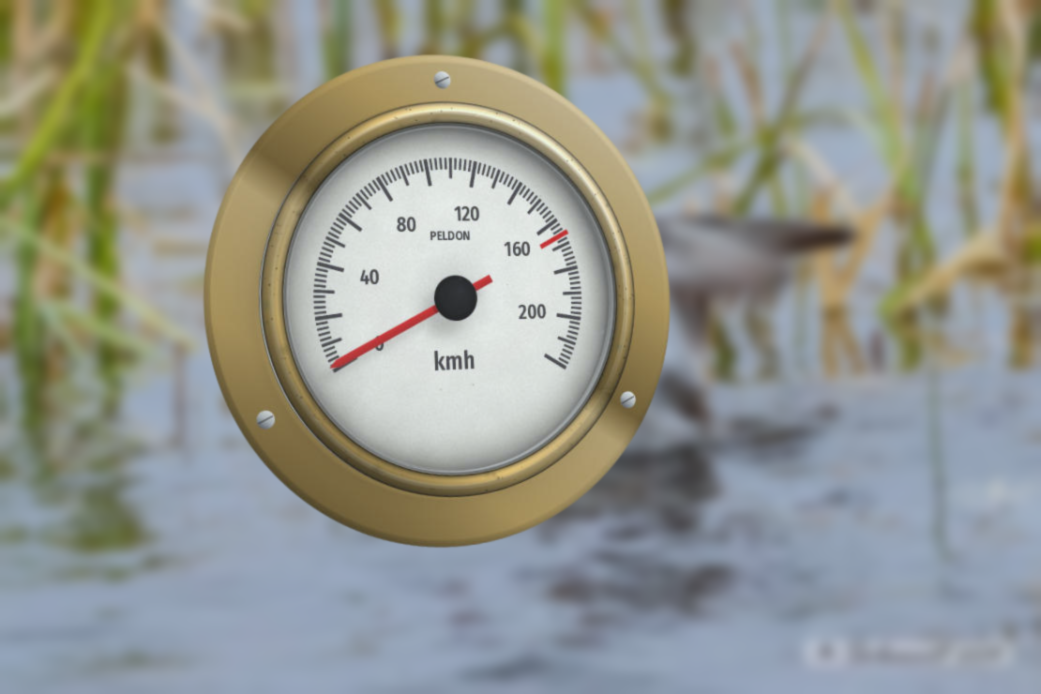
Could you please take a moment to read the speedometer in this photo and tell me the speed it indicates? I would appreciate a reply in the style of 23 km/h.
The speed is 2 km/h
